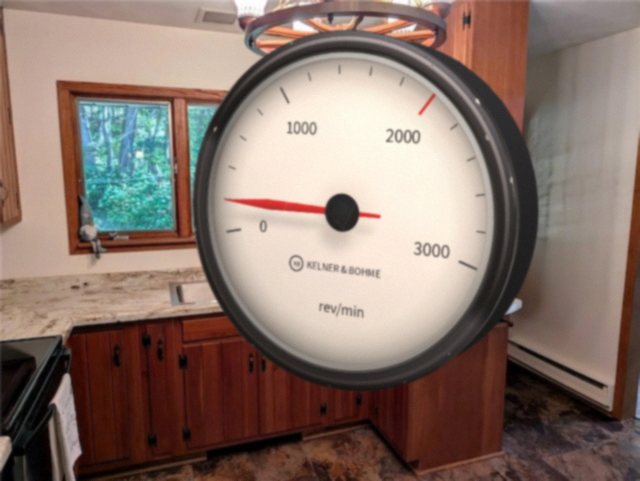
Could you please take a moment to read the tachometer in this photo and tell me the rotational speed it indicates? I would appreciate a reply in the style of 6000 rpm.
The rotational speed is 200 rpm
